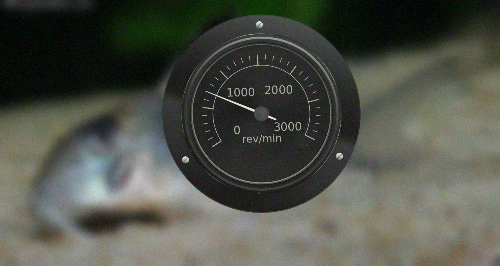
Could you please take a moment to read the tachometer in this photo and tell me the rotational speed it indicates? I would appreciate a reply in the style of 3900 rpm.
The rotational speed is 700 rpm
